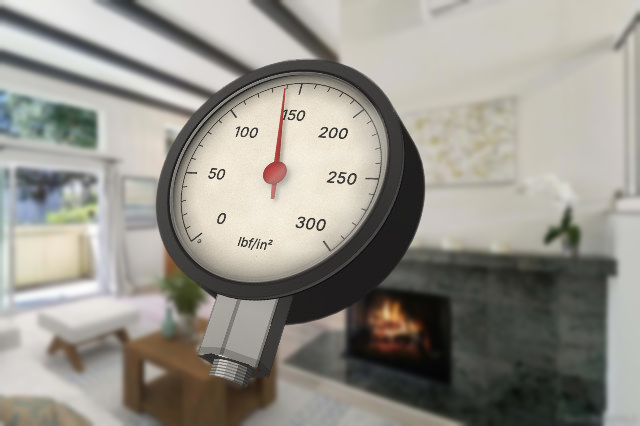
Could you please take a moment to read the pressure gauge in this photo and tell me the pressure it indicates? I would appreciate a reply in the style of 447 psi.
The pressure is 140 psi
